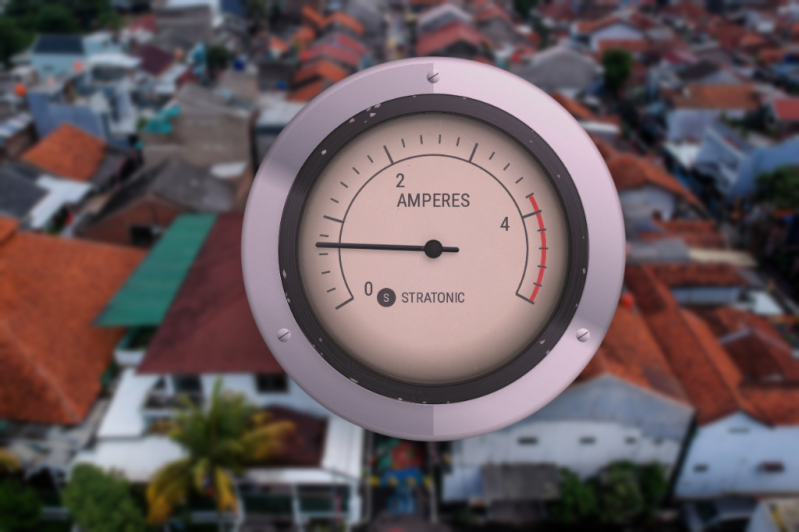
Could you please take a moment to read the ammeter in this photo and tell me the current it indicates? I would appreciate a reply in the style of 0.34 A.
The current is 0.7 A
